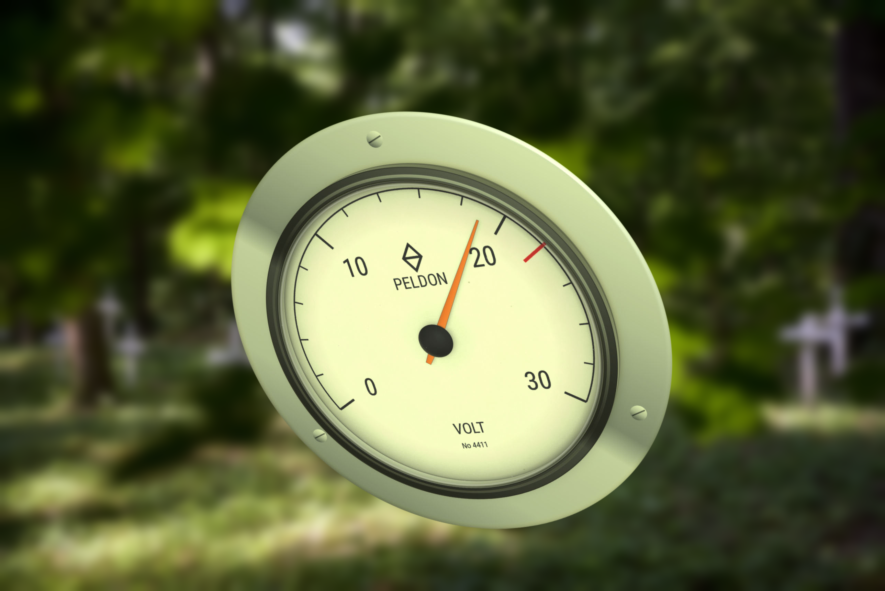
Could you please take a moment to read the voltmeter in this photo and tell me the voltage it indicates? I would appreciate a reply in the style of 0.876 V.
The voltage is 19 V
